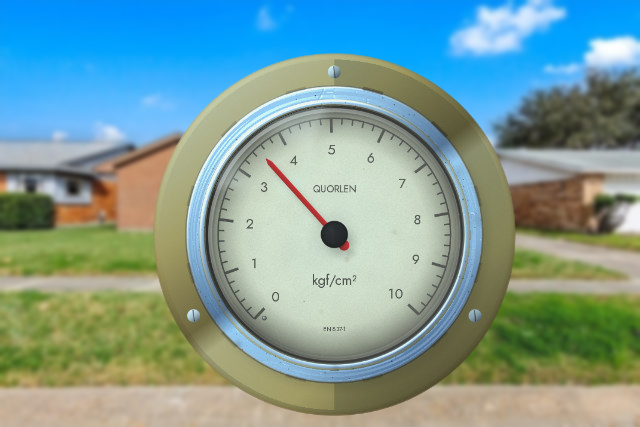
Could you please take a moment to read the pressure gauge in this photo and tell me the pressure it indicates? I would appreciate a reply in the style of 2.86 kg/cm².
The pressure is 3.5 kg/cm²
